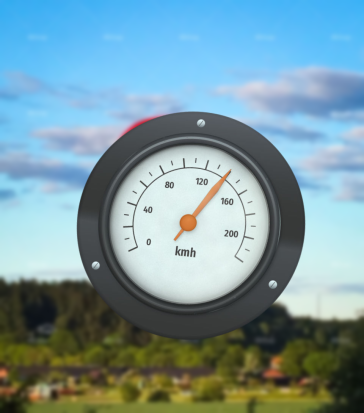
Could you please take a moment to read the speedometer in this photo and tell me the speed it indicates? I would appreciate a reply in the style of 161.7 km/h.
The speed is 140 km/h
